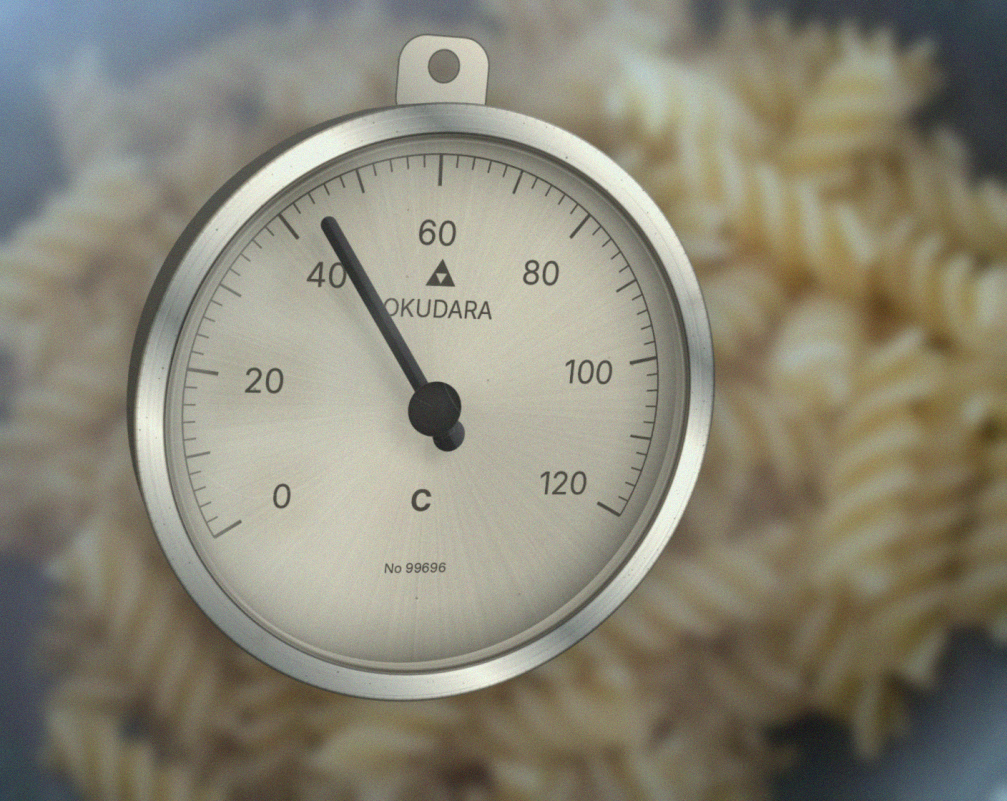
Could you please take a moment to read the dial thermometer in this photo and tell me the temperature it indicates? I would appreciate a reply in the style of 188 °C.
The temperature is 44 °C
